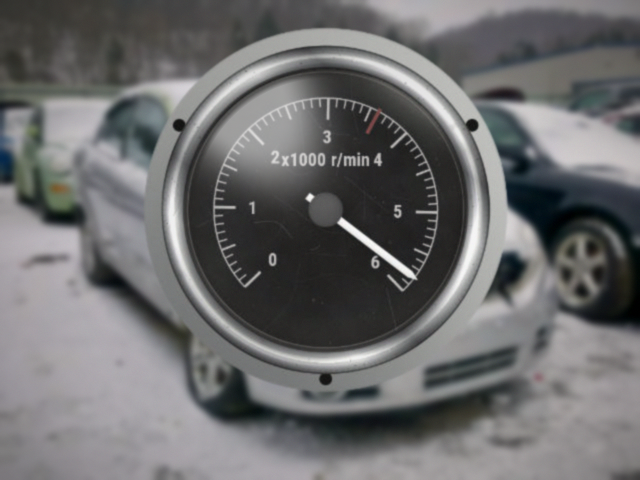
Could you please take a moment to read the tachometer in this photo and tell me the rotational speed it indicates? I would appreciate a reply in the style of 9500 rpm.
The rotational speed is 5800 rpm
